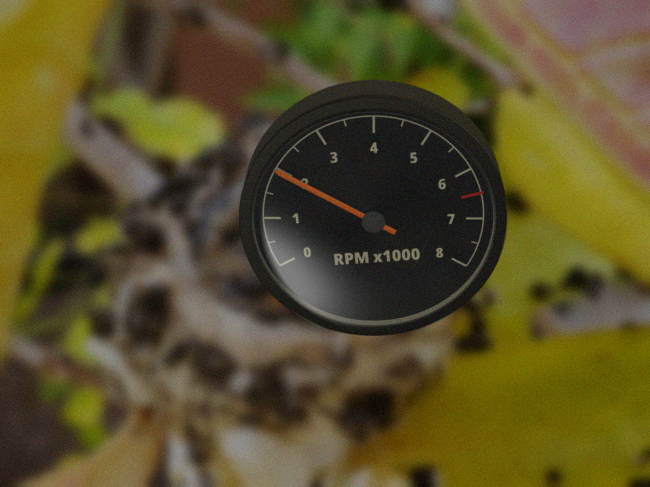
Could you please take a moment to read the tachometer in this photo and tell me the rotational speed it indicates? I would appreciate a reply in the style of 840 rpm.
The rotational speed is 2000 rpm
